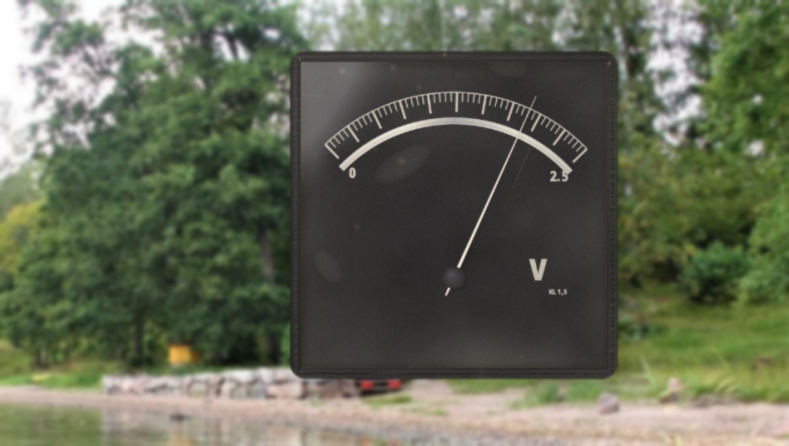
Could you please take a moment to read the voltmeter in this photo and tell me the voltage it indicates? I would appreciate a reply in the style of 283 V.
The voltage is 1.9 V
